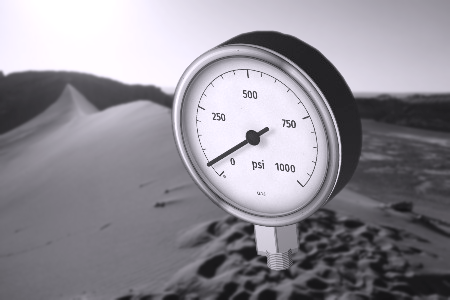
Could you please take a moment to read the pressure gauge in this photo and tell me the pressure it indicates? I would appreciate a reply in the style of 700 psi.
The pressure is 50 psi
